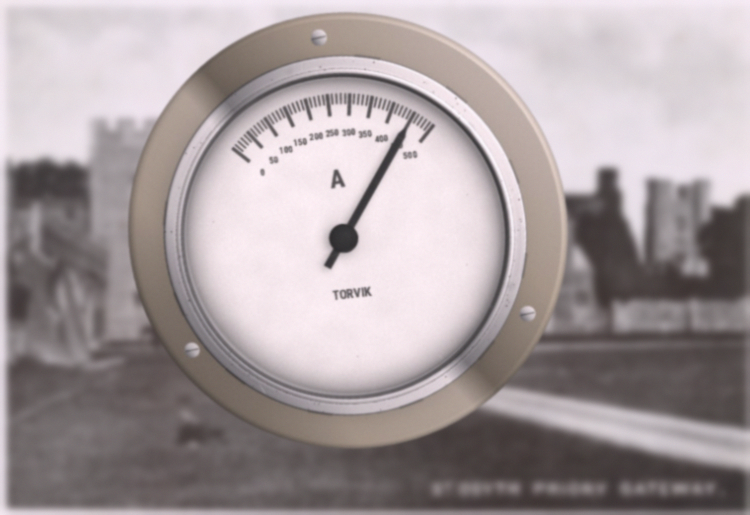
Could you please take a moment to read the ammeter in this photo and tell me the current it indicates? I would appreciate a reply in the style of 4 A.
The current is 450 A
